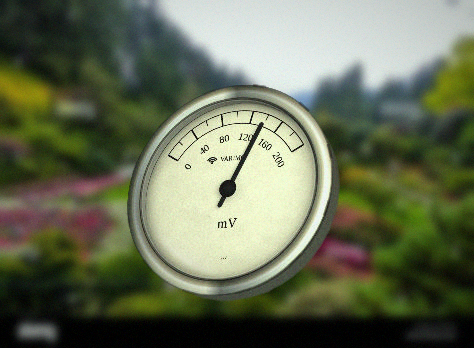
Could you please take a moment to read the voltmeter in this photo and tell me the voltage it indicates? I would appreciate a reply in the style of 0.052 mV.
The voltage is 140 mV
